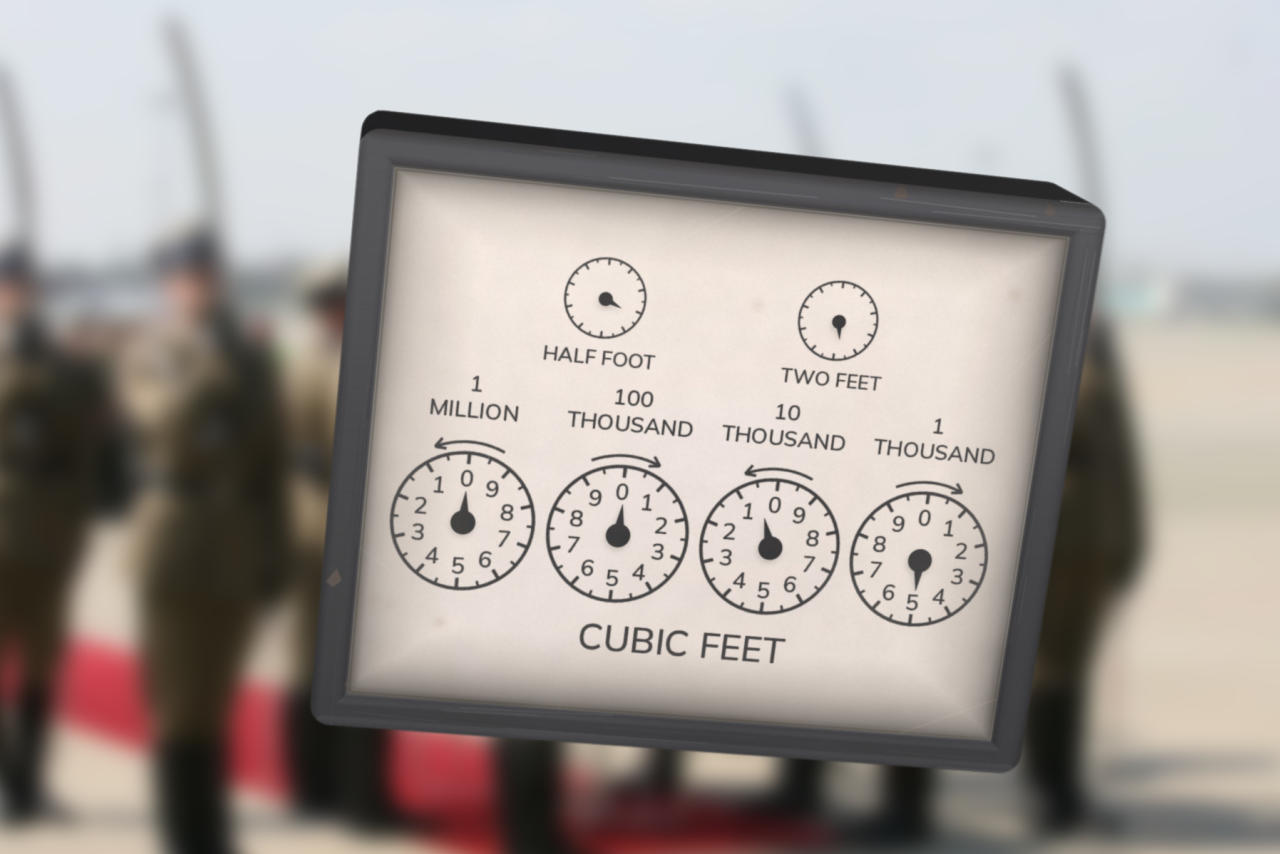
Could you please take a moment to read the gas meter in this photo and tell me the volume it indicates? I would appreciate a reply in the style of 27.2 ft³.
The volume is 500 ft³
